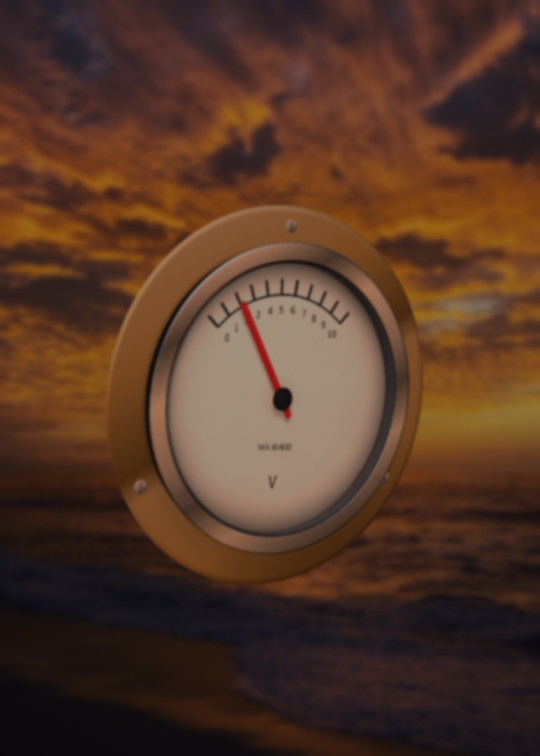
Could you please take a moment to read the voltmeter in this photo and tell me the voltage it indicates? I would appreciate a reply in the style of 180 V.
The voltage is 2 V
